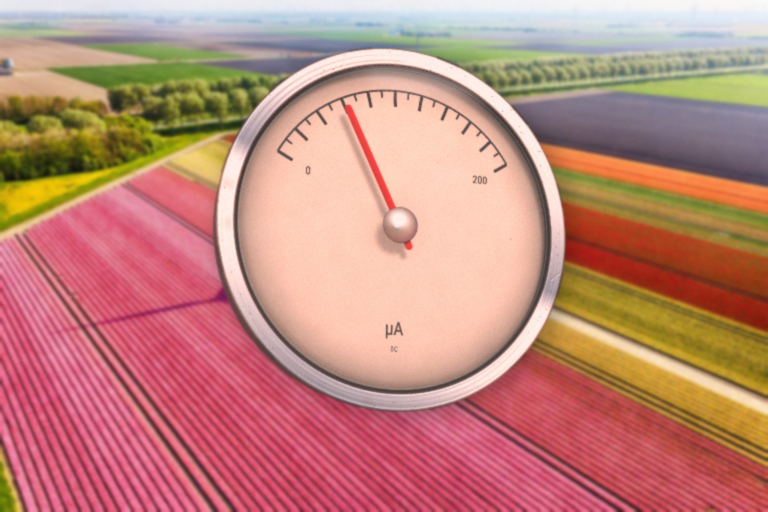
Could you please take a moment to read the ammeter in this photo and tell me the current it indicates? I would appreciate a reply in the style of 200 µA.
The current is 60 µA
